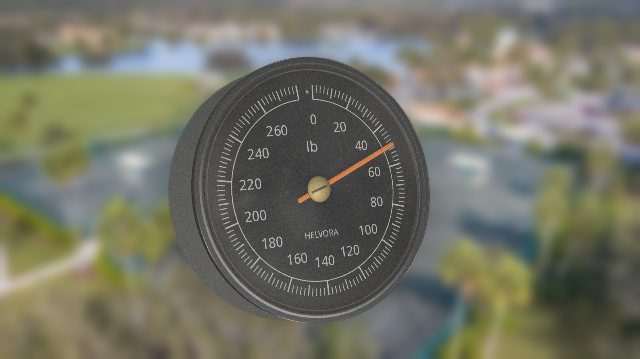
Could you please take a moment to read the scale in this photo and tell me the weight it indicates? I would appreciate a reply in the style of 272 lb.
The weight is 50 lb
